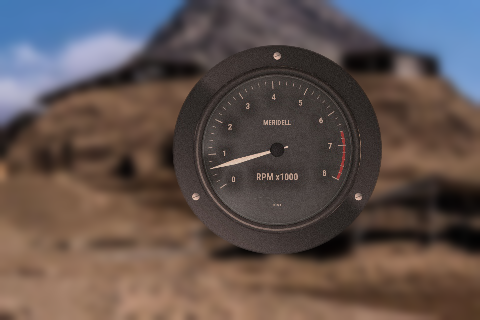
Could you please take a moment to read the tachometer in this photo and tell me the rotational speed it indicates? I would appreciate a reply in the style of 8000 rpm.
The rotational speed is 600 rpm
